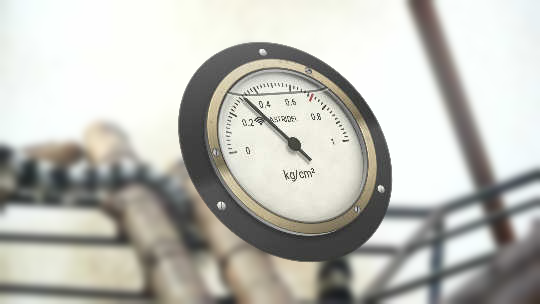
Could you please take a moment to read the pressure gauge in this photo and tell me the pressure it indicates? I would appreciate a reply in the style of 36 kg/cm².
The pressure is 0.3 kg/cm²
